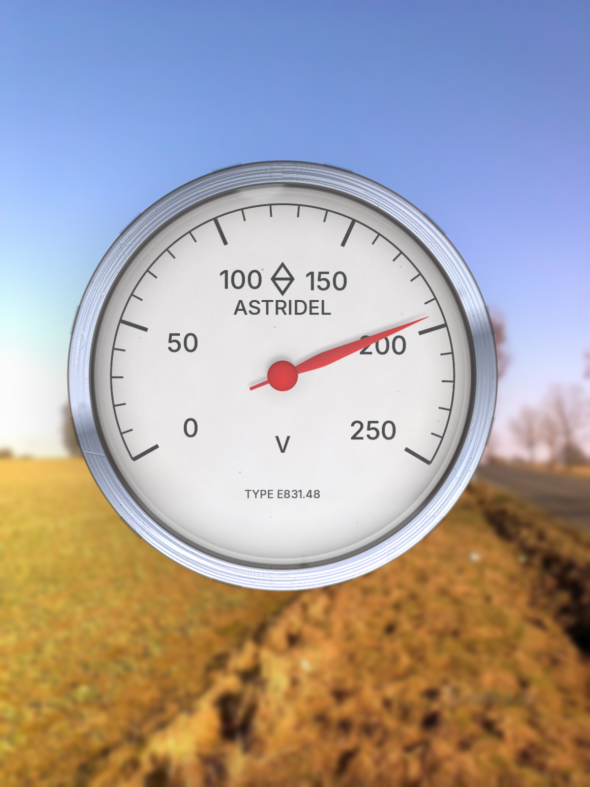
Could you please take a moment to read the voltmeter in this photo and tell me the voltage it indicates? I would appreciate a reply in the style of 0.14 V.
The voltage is 195 V
